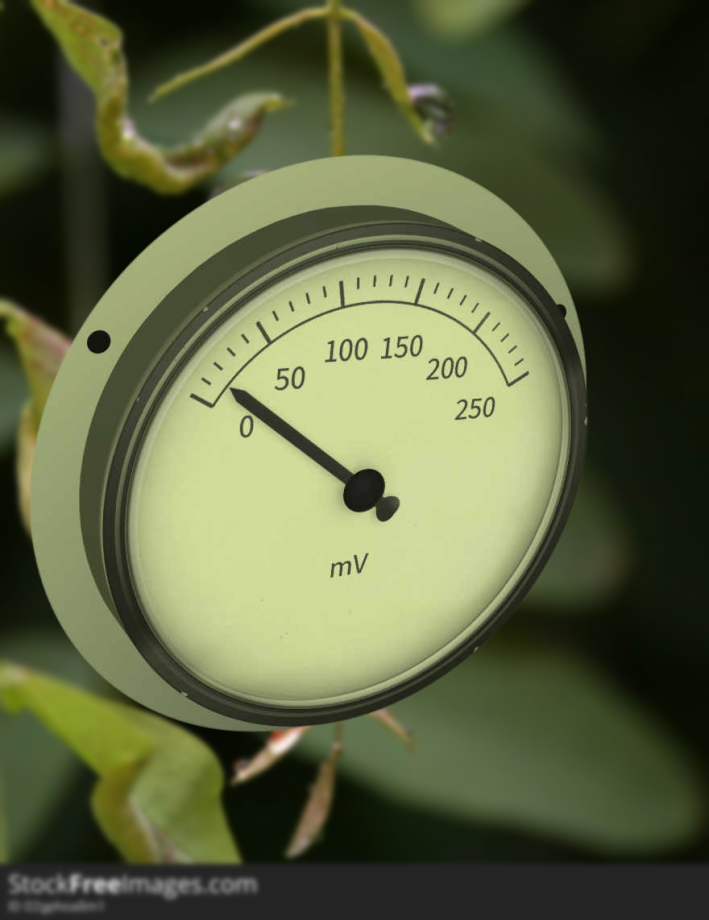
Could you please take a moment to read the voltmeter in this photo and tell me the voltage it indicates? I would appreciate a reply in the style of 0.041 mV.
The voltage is 15 mV
